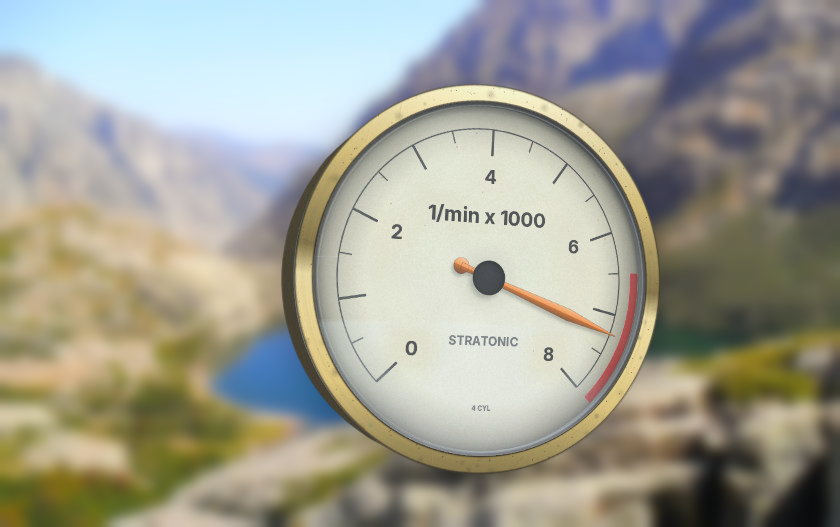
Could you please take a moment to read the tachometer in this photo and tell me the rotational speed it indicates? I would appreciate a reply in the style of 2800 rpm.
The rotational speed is 7250 rpm
